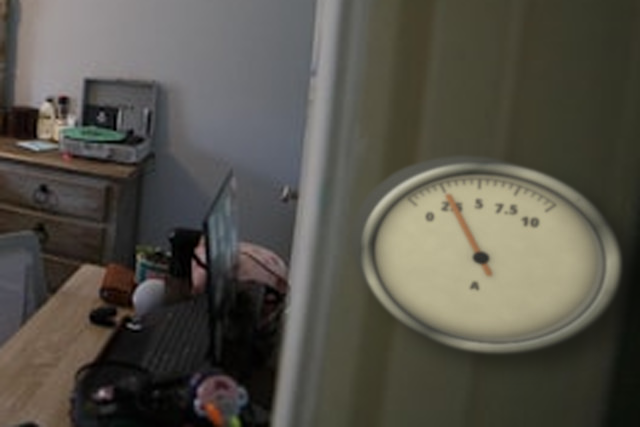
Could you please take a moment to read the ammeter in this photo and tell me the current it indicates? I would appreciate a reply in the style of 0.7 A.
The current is 2.5 A
